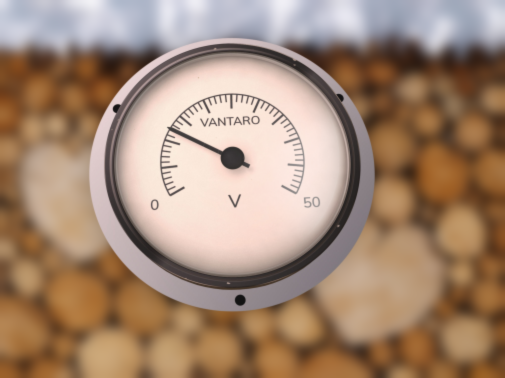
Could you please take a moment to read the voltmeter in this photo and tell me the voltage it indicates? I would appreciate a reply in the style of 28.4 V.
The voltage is 12 V
